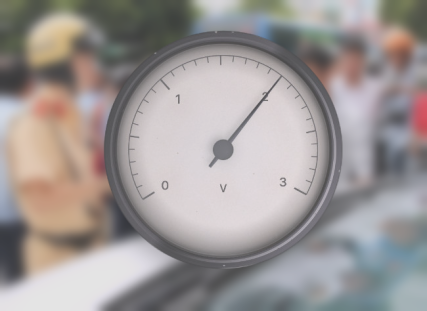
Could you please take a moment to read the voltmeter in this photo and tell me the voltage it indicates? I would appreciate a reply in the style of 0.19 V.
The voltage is 2 V
